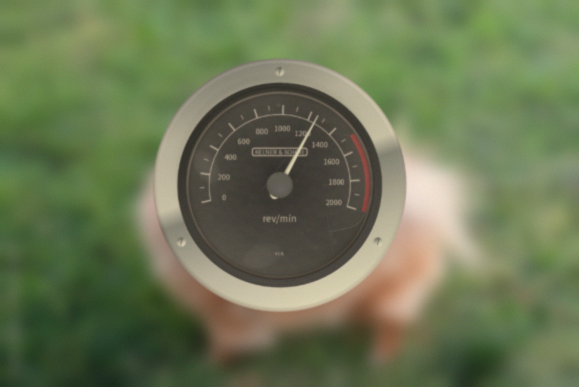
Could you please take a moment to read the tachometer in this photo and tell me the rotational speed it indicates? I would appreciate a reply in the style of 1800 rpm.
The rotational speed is 1250 rpm
